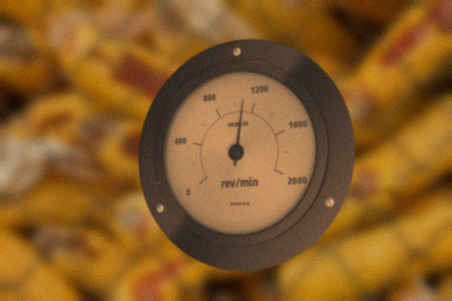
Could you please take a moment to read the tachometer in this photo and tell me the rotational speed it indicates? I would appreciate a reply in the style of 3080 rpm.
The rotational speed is 1100 rpm
